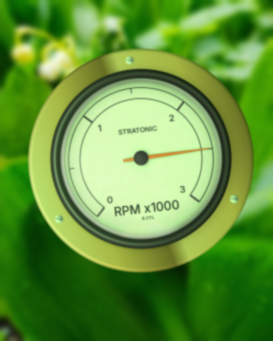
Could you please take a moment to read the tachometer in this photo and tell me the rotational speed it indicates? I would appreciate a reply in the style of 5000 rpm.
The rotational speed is 2500 rpm
